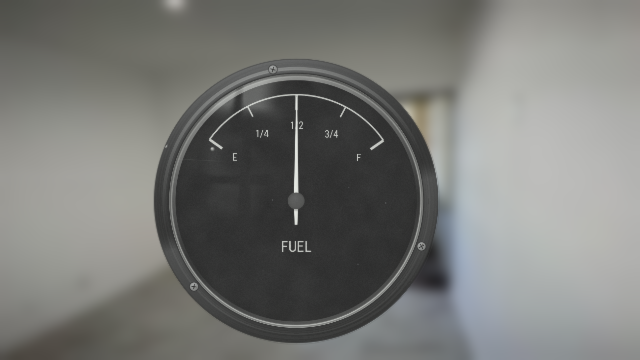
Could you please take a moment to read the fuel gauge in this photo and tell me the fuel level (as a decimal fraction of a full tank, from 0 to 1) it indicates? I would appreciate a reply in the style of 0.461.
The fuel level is 0.5
